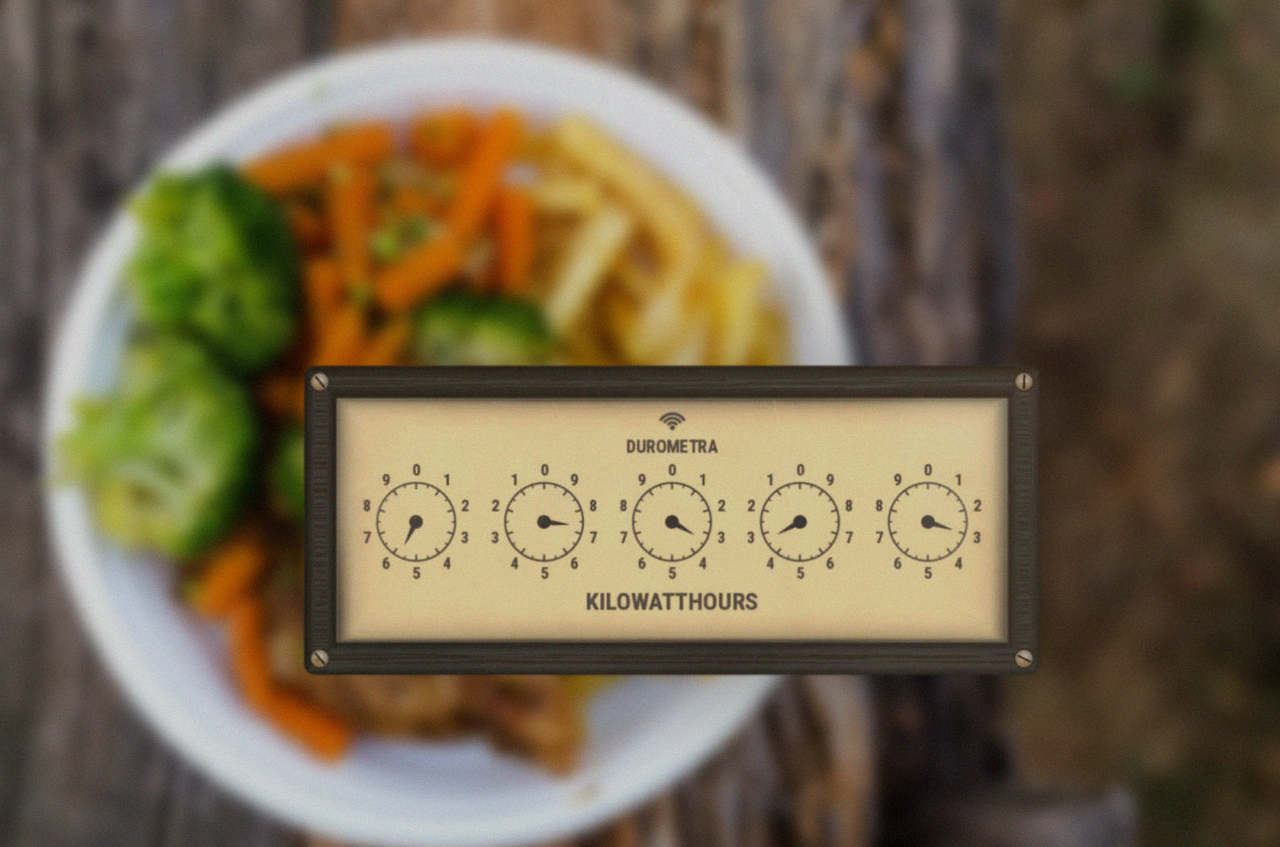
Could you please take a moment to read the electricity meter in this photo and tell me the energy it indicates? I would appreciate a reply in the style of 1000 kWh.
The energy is 57333 kWh
